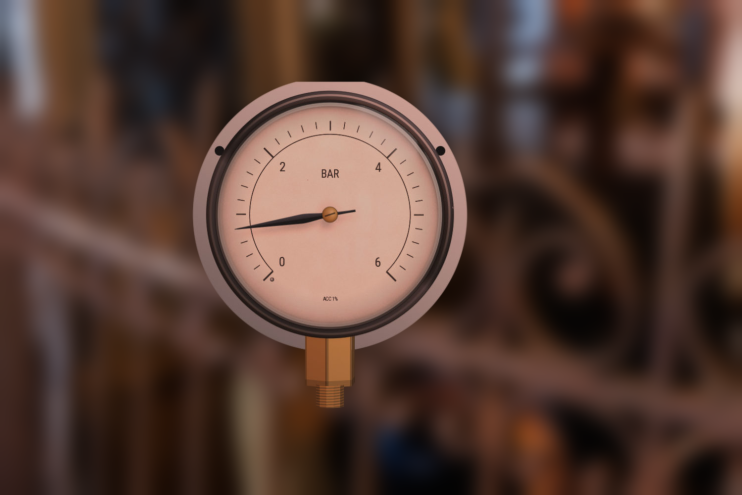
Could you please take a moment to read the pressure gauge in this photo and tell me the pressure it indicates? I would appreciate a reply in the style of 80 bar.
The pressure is 0.8 bar
